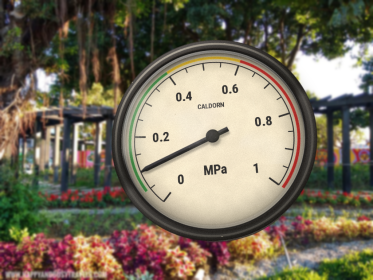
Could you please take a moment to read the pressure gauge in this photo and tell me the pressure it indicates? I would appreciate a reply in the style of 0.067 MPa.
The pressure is 0.1 MPa
